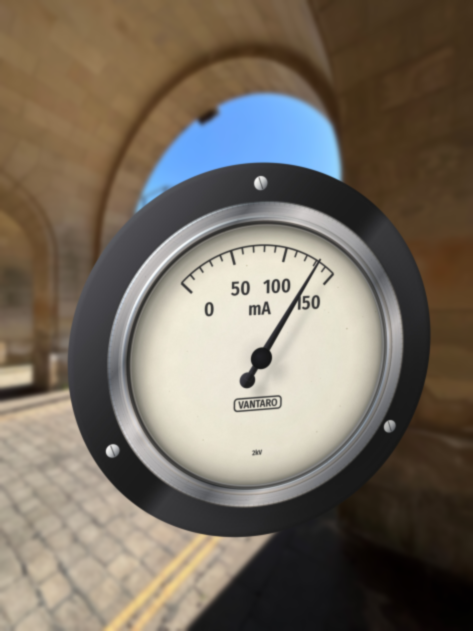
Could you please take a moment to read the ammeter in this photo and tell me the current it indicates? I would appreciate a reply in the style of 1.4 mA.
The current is 130 mA
